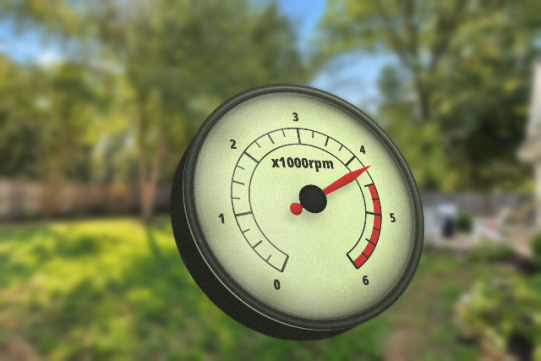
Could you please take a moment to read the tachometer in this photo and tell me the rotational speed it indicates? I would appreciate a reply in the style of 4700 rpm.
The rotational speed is 4250 rpm
